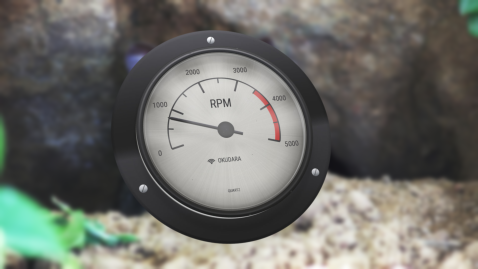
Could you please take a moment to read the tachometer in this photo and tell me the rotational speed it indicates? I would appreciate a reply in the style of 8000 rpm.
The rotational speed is 750 rpm
